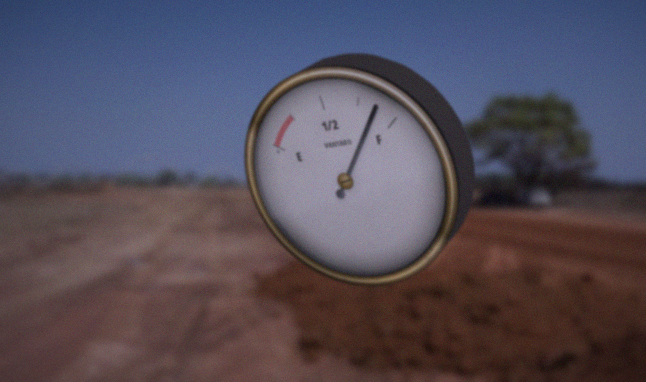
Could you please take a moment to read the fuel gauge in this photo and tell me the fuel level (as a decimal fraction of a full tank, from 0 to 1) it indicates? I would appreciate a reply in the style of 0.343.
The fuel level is 0.875
